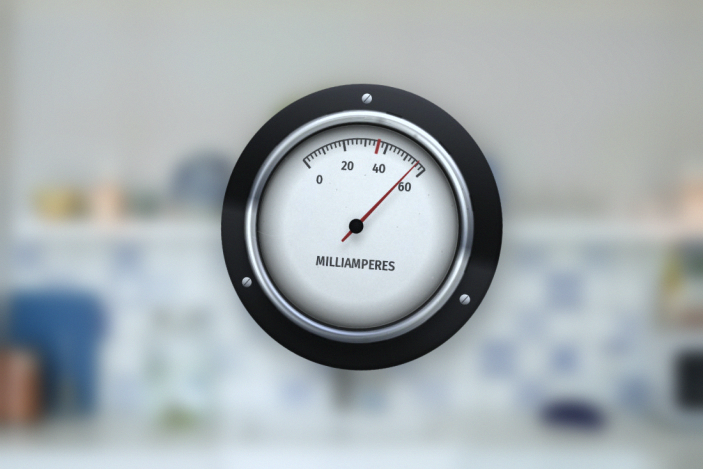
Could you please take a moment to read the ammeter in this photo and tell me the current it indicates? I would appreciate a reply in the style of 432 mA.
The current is 56 mA
